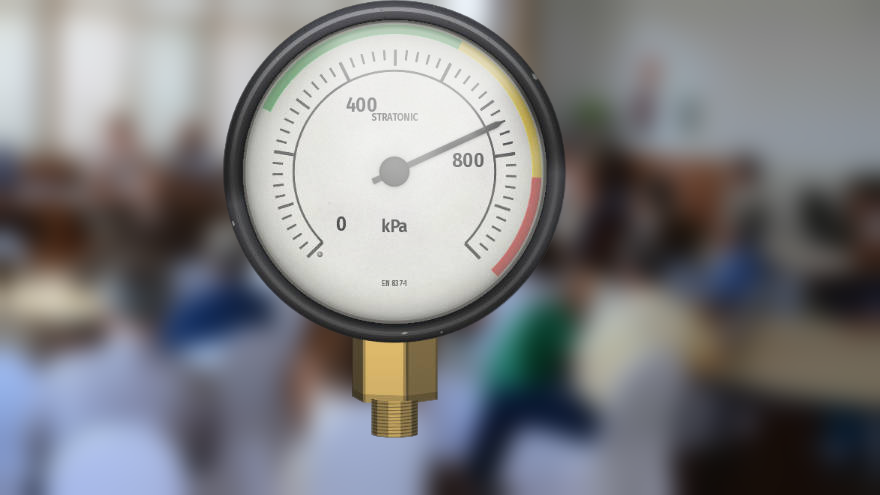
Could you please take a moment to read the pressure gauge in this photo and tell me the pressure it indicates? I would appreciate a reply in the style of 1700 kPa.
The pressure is 740 kPa
